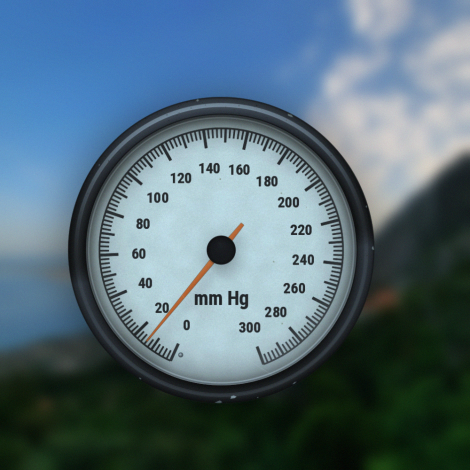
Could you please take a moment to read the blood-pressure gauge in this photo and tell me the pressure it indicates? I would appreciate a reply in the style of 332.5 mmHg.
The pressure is 14 mmHg
